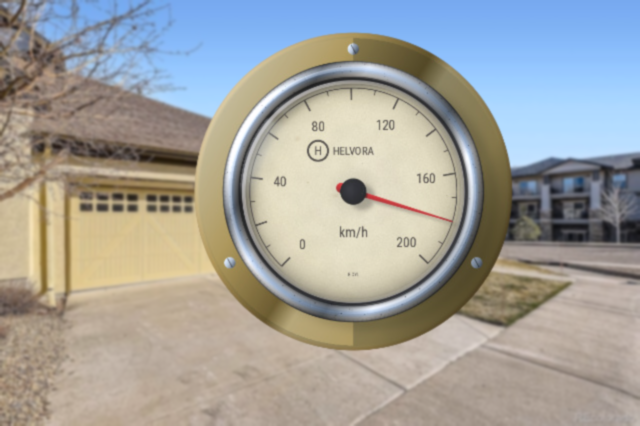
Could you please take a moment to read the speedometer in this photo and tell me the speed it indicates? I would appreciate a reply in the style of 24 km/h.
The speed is 180 km/h
